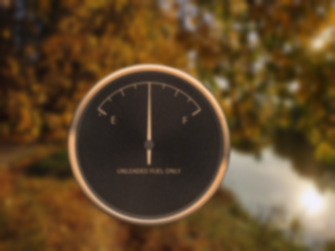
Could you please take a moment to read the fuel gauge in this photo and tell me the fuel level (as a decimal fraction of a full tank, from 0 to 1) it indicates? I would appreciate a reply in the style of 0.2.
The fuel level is 0.5
